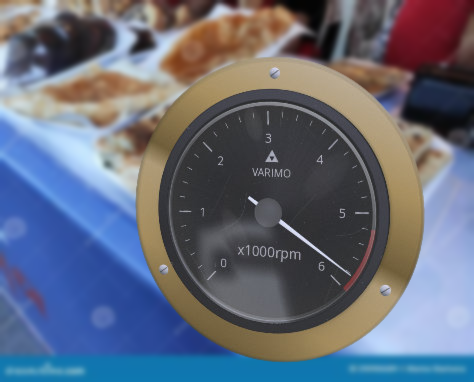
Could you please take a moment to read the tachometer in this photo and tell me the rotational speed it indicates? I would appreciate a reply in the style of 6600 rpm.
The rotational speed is 5800 rpm
